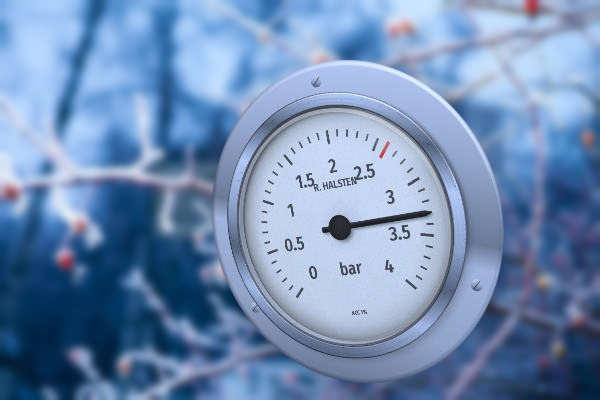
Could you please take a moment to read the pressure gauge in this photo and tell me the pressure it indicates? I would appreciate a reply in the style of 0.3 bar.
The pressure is 3.3 bar
